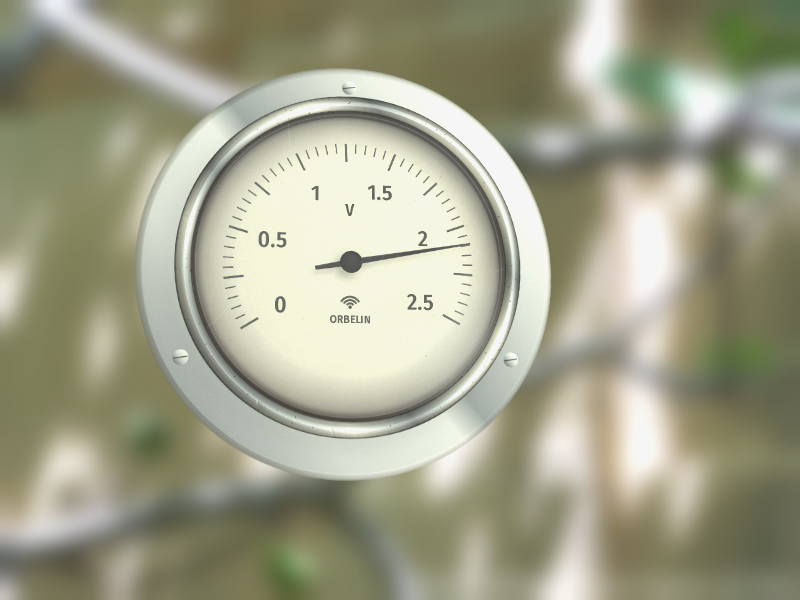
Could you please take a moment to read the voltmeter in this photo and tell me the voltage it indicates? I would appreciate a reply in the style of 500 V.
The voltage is 2.1 V
